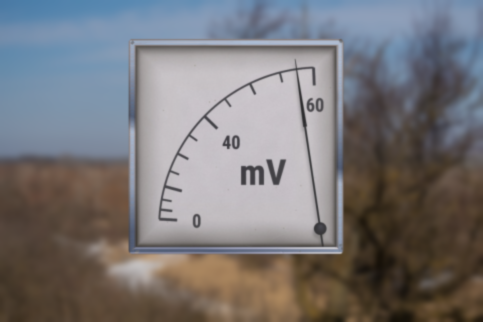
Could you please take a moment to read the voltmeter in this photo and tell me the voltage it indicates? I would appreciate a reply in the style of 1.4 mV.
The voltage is 57.5 mV
